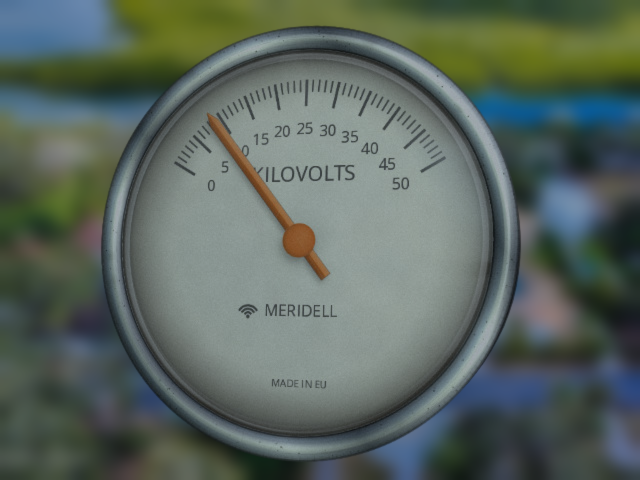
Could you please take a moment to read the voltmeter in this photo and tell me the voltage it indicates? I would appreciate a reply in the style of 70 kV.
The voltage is 9 kV
